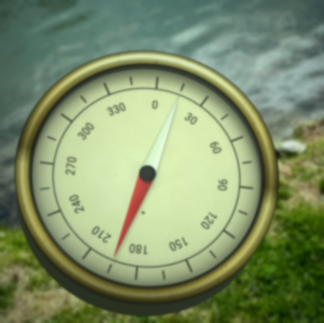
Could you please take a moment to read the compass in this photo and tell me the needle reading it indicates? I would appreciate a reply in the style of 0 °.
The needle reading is 195 °
